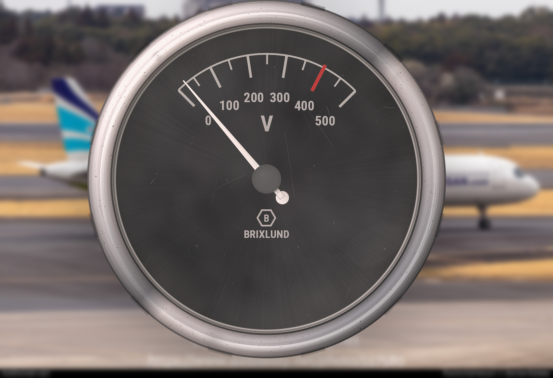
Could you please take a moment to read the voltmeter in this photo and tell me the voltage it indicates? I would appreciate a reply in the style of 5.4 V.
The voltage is 25 V
